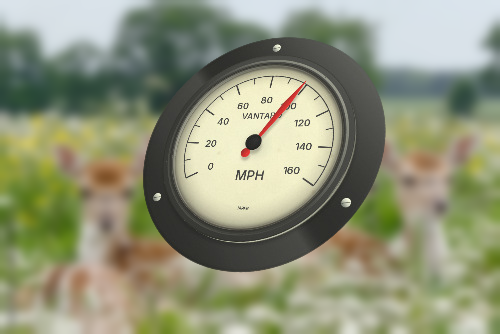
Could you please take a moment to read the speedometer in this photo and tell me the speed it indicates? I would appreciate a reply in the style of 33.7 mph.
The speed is 100 mph
